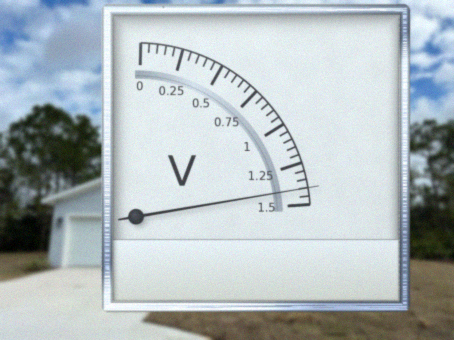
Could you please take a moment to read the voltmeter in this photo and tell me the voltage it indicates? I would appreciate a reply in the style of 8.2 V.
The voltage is 1.4 V
